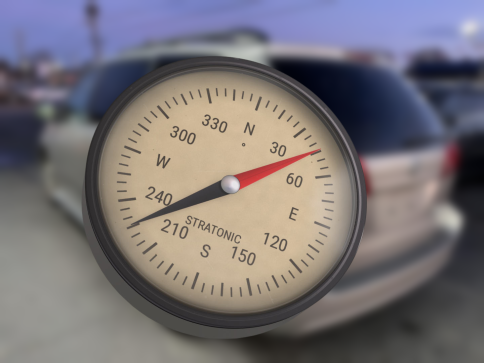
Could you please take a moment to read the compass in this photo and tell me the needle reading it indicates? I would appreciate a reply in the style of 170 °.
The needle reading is 45 °
